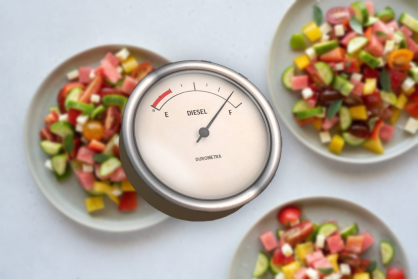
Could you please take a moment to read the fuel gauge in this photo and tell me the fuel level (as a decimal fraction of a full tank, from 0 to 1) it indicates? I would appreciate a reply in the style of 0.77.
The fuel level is 0.875
